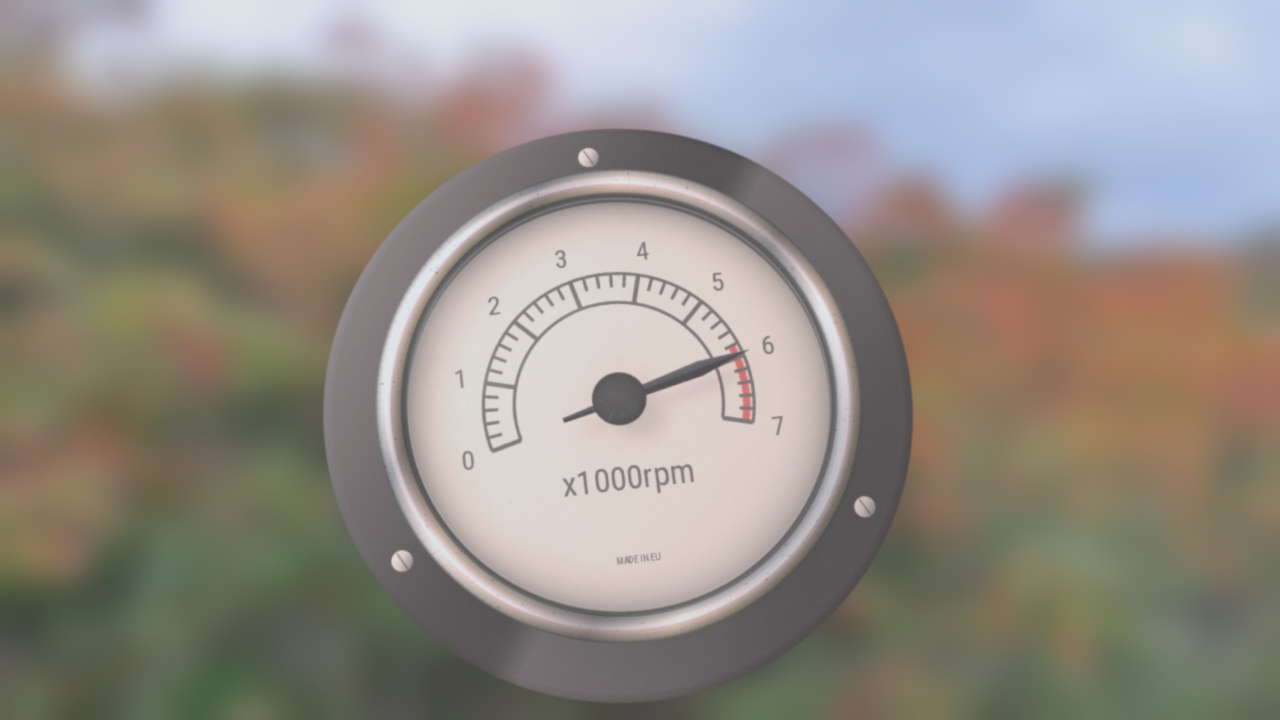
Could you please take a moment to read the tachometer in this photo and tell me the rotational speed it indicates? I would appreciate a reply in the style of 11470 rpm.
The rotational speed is 6000 rpm
